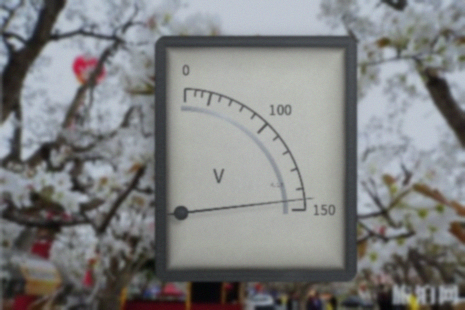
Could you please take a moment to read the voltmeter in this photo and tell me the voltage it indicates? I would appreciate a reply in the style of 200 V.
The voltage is 145 V
